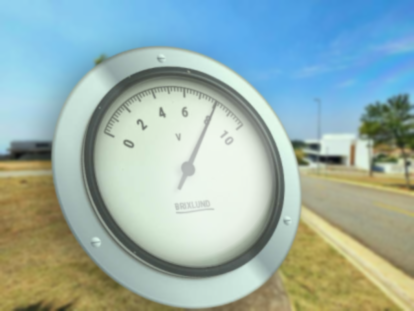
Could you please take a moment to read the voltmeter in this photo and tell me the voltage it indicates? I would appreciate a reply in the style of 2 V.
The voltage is 8 V
